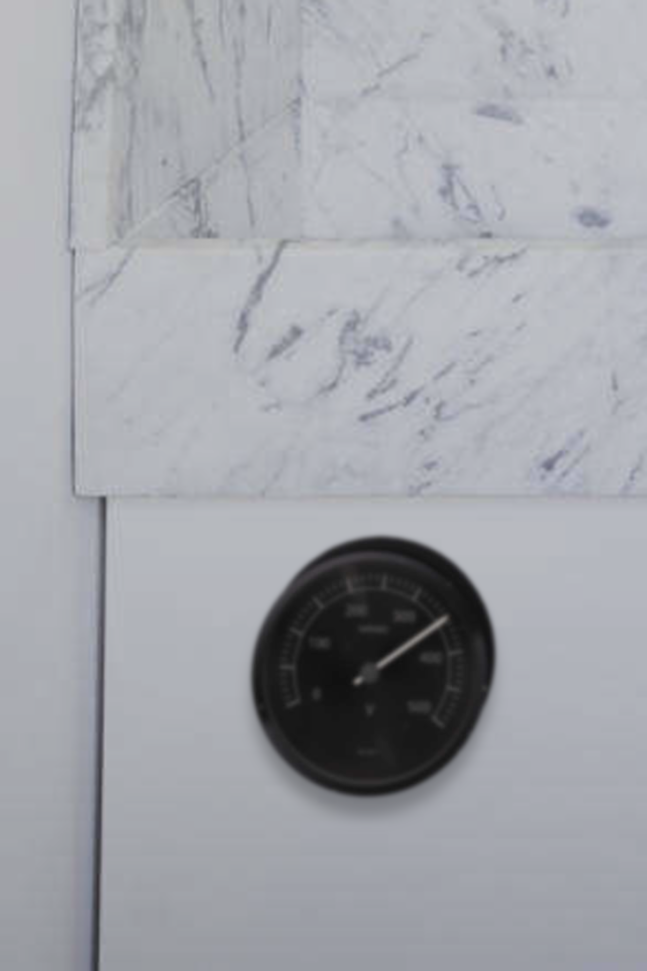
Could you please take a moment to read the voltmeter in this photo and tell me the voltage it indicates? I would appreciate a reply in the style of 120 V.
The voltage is 350 V
